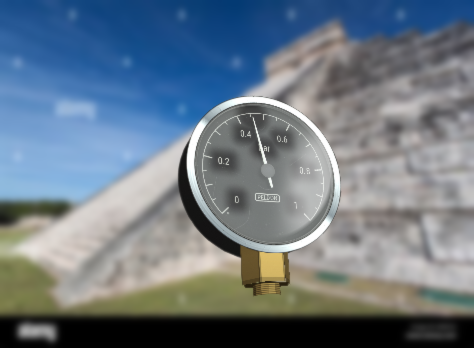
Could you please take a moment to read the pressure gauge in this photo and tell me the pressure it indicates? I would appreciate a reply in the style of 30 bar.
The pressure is 0.45 bar
